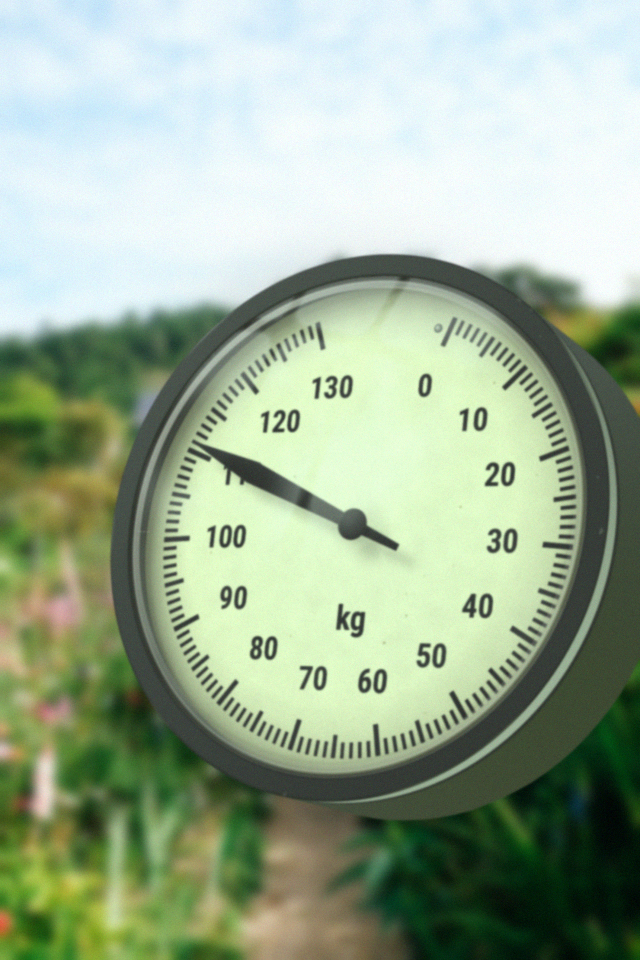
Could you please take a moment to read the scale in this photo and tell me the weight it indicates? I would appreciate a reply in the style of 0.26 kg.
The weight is 111 kg
